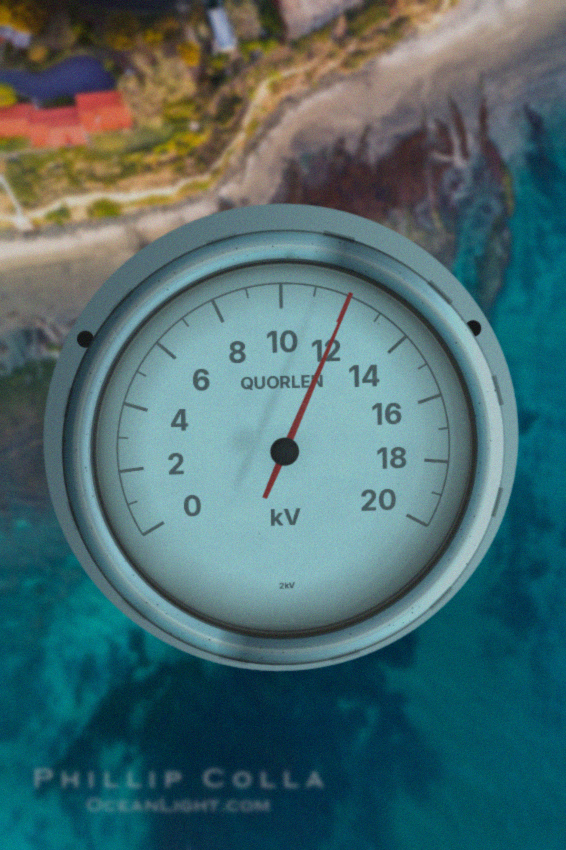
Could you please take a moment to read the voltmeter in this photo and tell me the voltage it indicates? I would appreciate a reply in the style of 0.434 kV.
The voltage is 12 kV
